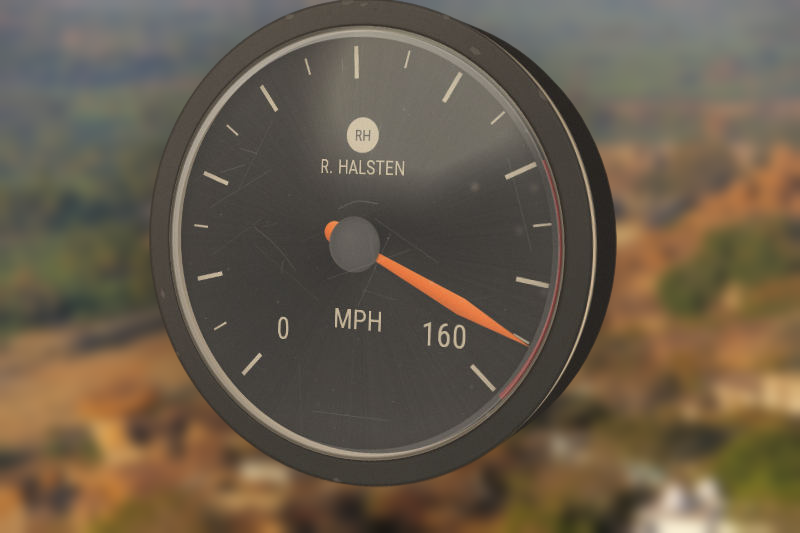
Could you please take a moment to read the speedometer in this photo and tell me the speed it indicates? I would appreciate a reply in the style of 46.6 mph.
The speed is 150 mph
